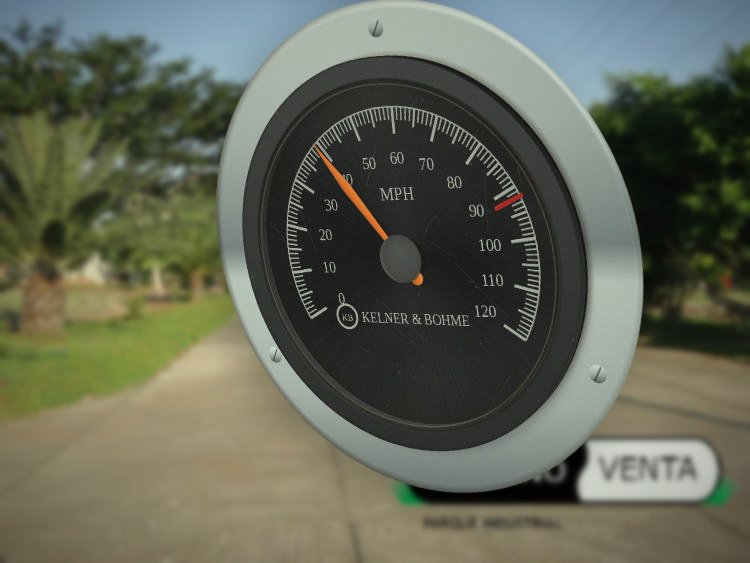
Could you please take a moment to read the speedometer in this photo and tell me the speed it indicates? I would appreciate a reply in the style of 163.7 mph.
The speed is 40 mph
